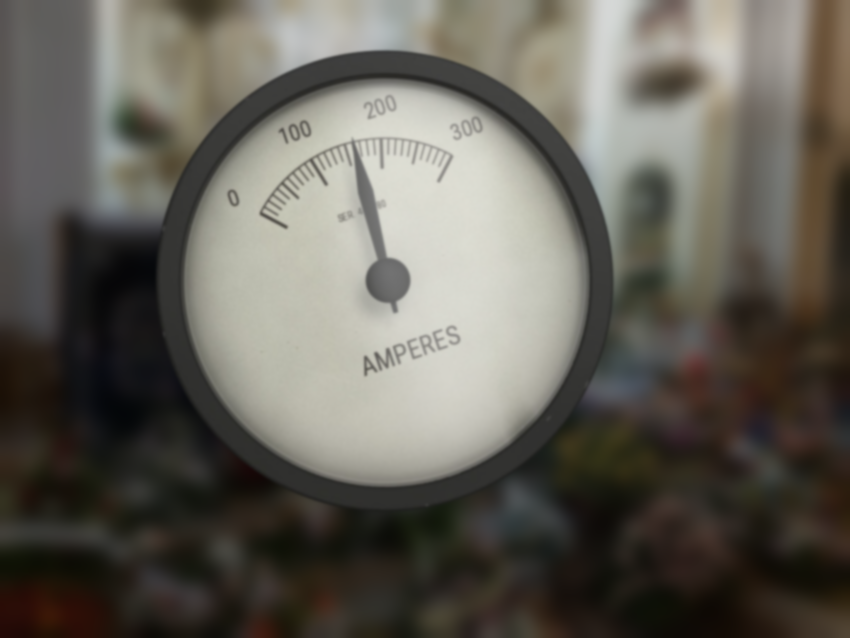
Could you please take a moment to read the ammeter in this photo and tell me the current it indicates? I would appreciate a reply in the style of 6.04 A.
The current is 160 A
